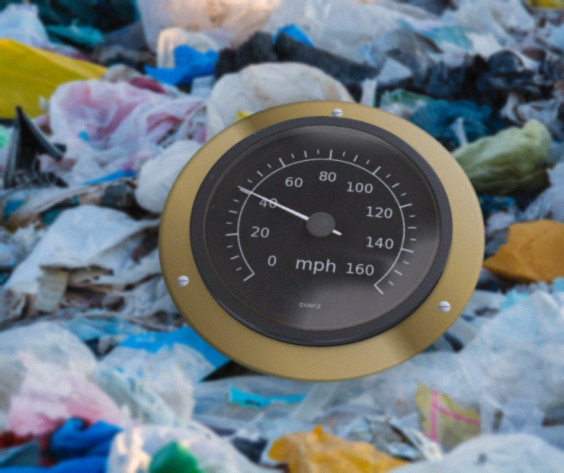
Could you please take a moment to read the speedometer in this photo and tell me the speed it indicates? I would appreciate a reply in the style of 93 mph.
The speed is 40 mph
